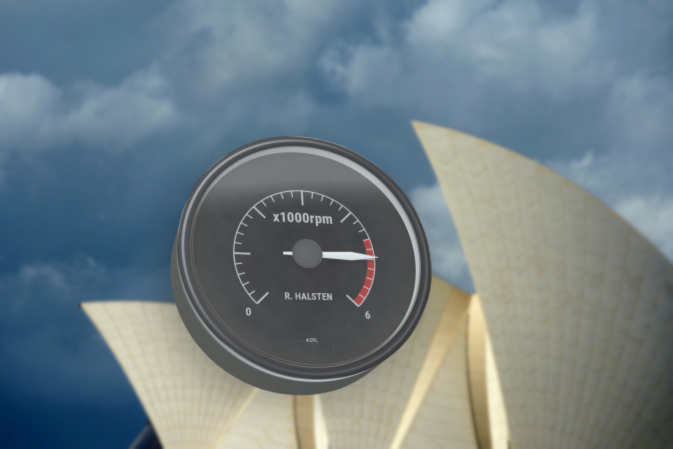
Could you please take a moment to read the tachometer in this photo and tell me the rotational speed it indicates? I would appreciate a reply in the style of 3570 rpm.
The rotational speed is 5000 rpm
